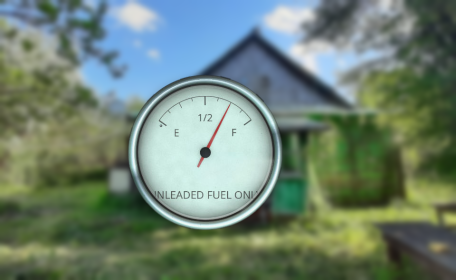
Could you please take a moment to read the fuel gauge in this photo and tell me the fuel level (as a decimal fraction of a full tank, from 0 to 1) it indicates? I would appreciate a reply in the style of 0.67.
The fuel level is 0.75
